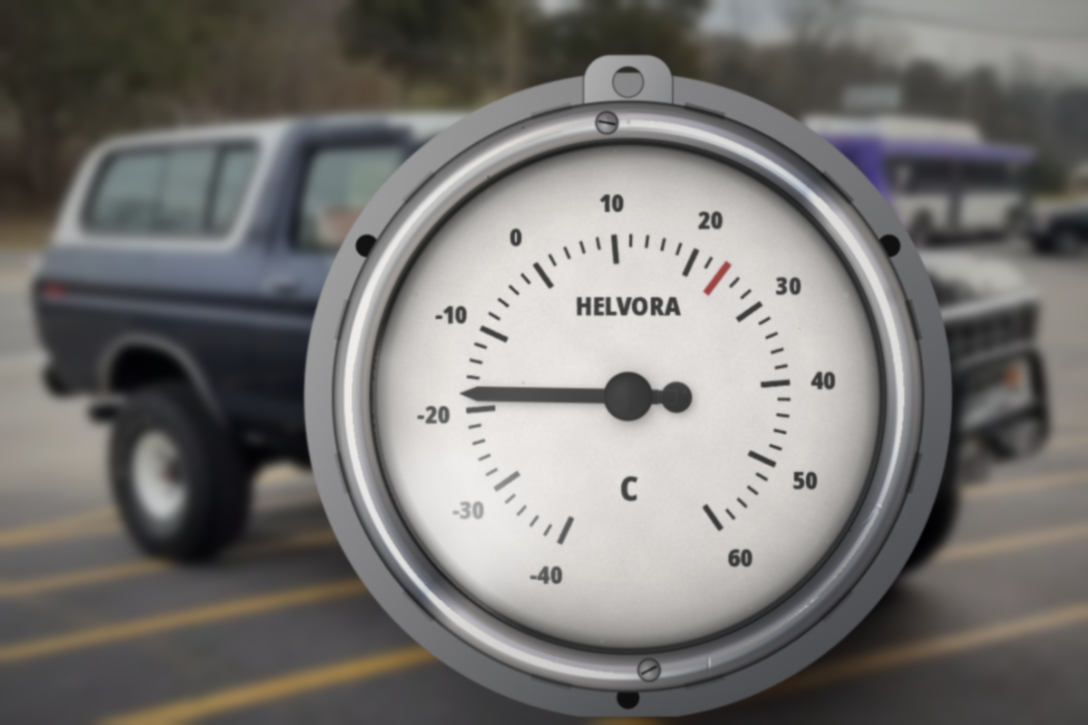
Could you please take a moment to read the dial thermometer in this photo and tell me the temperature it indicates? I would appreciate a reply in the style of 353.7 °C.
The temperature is -18 °C
